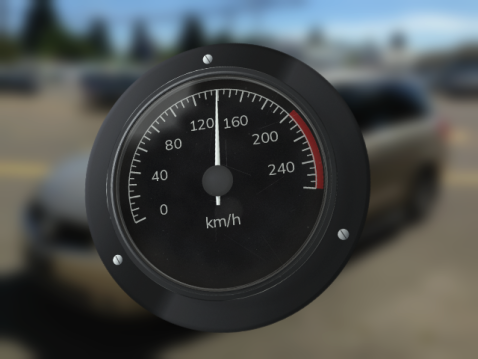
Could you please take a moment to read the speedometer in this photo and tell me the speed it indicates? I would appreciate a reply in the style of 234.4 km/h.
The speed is 140 km/h
